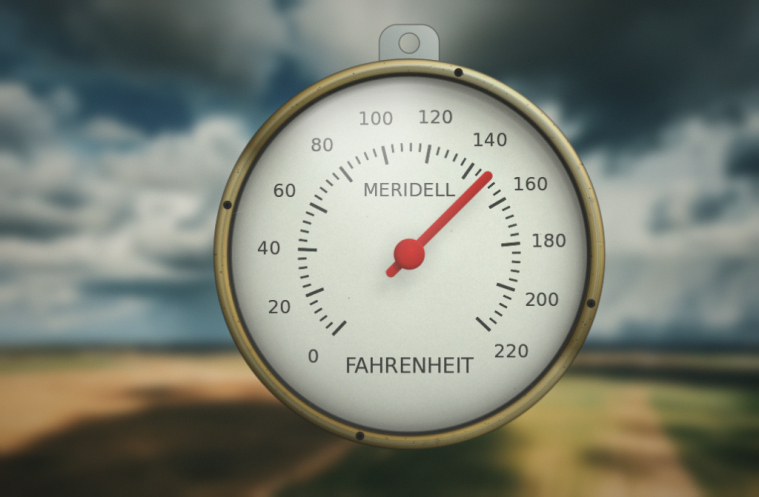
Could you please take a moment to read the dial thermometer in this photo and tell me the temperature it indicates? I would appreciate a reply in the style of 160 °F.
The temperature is 148 °F
